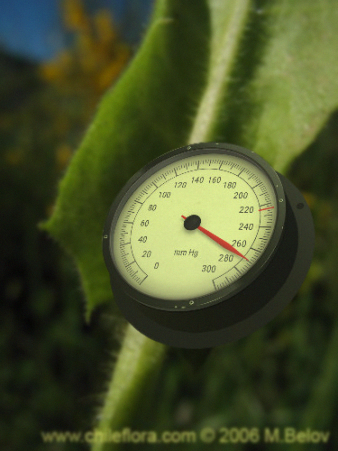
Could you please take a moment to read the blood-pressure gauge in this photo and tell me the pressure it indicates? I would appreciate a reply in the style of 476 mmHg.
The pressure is 270 mmHg
